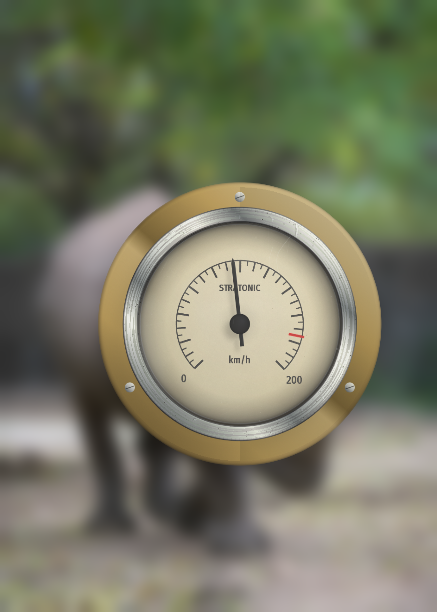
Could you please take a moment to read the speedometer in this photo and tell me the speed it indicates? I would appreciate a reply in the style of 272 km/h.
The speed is 95 km/h
